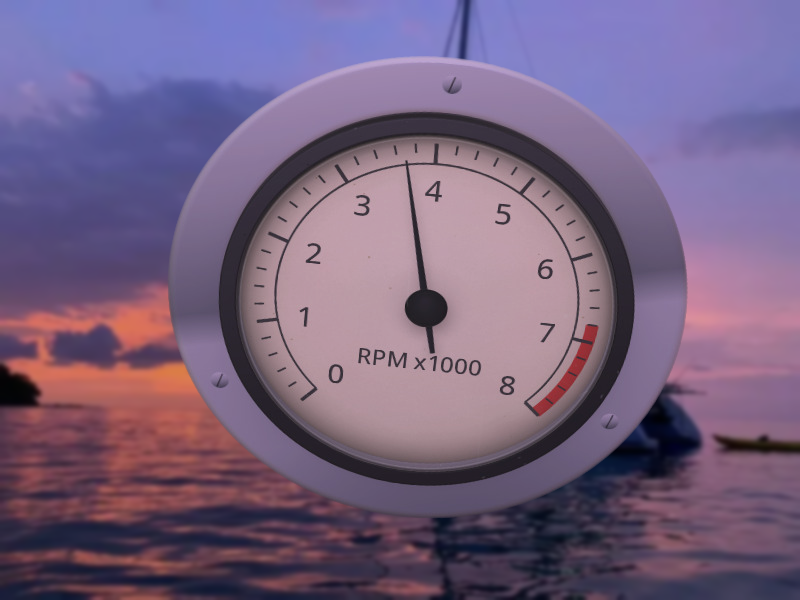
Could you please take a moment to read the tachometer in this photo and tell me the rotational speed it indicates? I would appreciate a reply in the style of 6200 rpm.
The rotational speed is 3700 rpm
